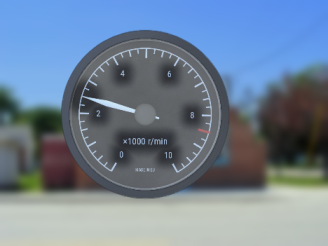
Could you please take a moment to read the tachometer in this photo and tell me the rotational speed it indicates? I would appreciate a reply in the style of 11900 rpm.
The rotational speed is 2500 rpm
